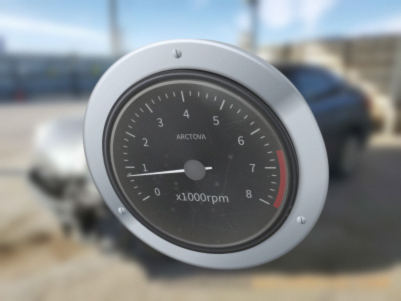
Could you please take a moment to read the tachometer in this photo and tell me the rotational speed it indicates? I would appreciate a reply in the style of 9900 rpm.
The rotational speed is 800 rpm
